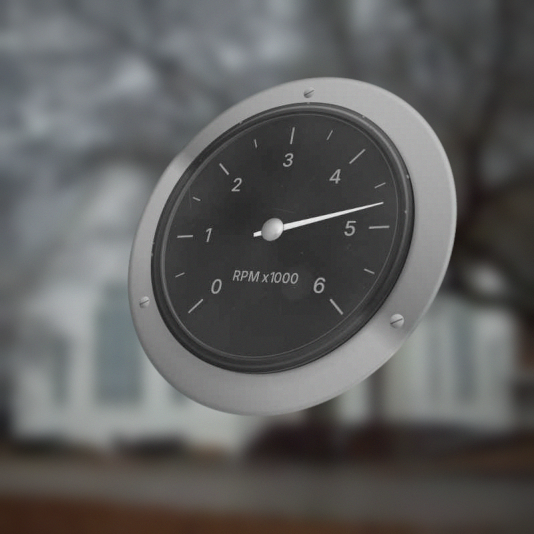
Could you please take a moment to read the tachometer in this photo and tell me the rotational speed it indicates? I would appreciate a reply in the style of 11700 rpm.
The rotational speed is 4750 rpm
